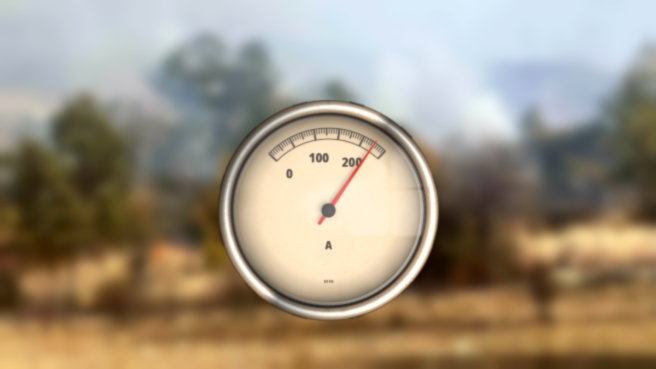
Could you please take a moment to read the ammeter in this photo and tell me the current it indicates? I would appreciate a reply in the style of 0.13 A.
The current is 225 A
